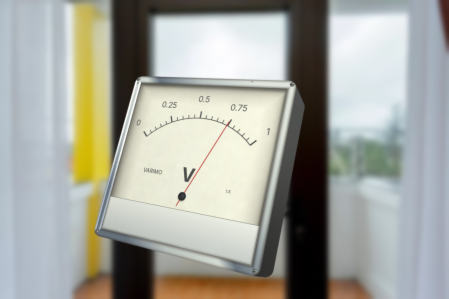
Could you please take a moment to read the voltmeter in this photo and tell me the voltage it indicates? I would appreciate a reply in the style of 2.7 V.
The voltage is 0.75 V
